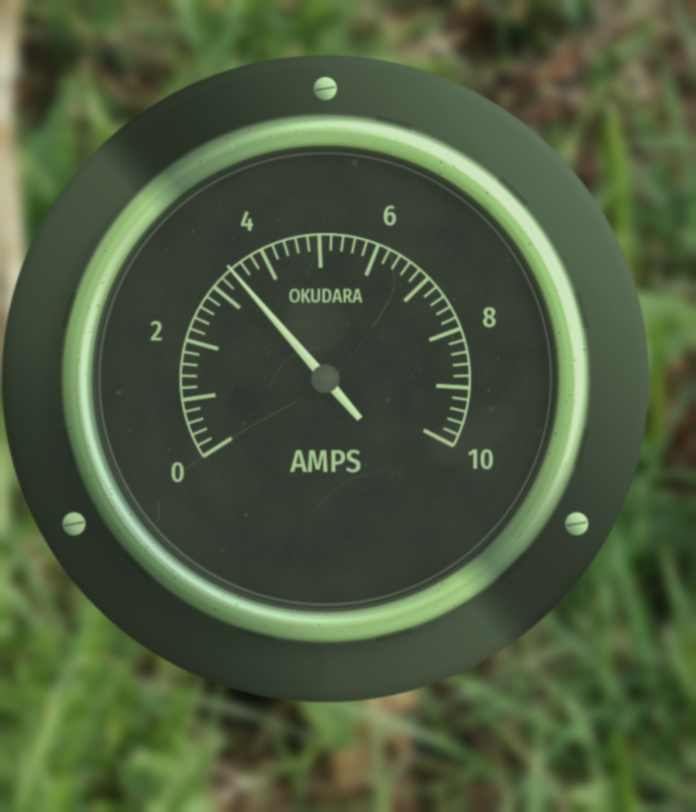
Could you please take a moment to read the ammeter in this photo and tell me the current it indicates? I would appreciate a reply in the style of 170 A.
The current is 3.4 A
